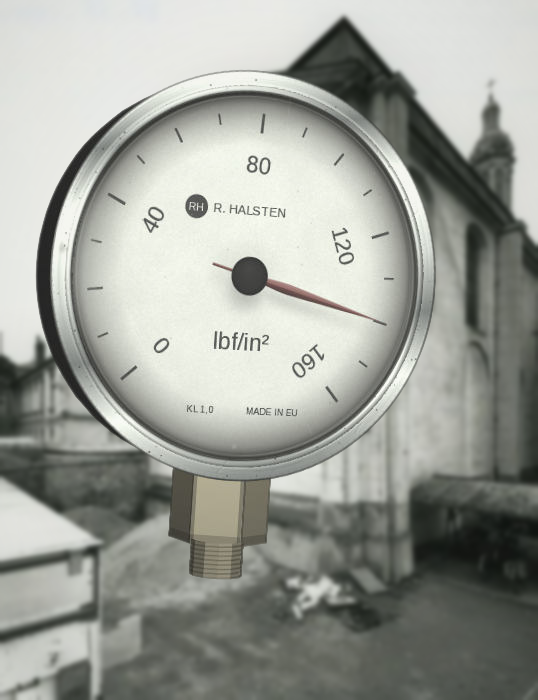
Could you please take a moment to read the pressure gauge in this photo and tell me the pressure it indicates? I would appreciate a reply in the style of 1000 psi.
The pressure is 140 psi
